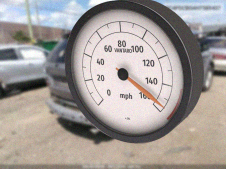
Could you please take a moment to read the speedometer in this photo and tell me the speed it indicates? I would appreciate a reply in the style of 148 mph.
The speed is 155 mph
